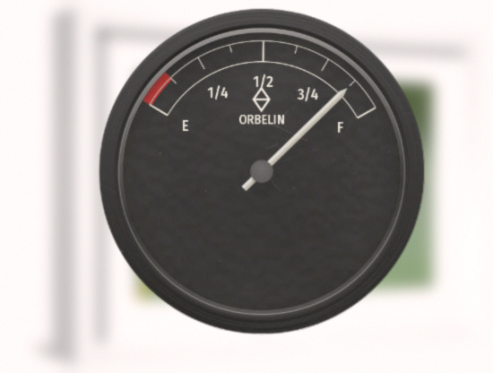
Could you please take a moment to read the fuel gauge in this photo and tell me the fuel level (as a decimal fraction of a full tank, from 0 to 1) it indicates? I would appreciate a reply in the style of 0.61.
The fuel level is 0.875
